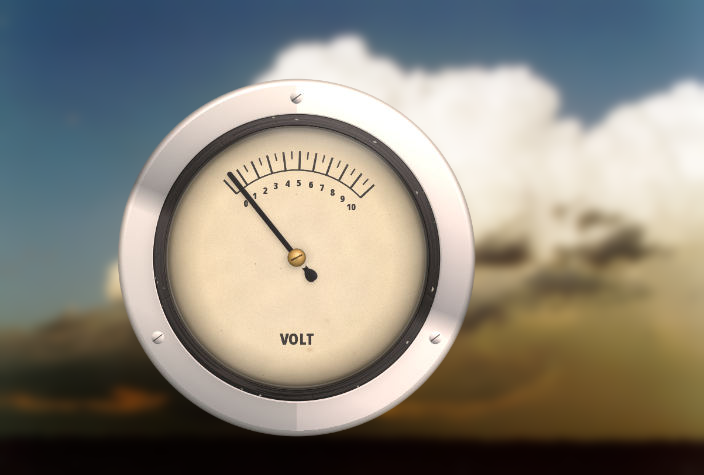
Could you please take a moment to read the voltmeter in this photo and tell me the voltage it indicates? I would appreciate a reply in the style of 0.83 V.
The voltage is 0.5 V
